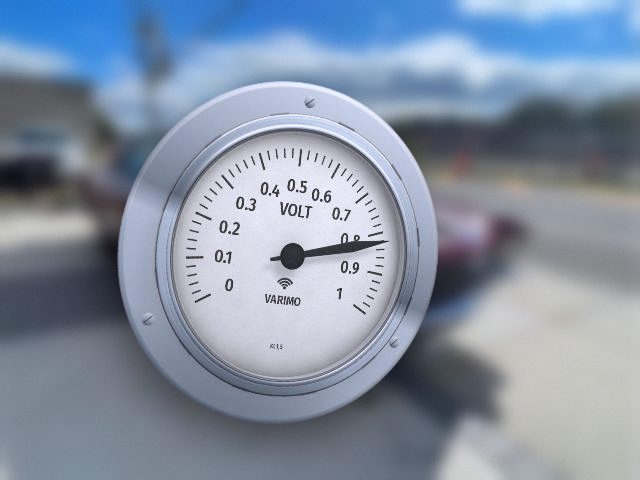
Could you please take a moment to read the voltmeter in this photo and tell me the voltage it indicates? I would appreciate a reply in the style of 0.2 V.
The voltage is 0.82 V
